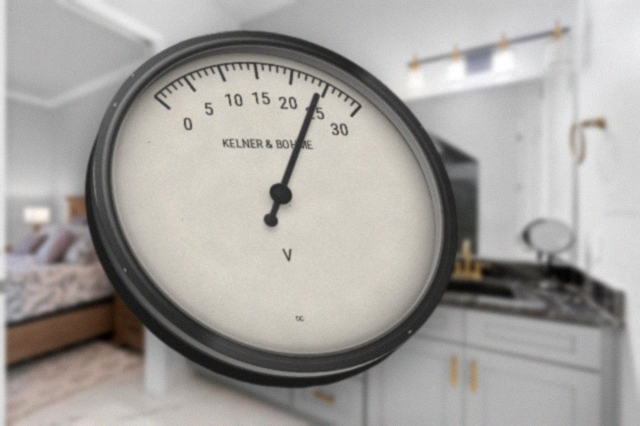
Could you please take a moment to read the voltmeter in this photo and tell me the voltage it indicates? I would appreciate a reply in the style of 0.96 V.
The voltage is 24 V
